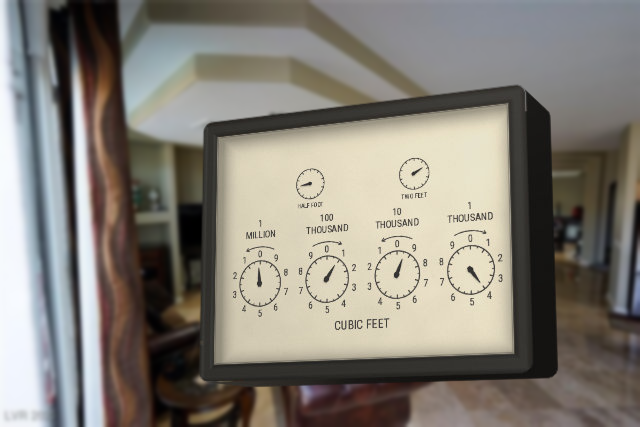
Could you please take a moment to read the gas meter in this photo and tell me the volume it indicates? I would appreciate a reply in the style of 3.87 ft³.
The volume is 9400 ft³
